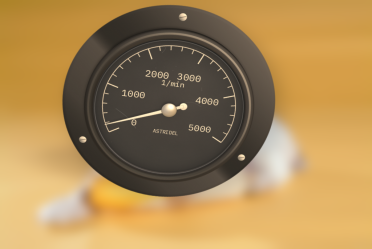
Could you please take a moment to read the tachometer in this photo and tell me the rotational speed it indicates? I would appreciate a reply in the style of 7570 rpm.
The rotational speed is 200 rpm
